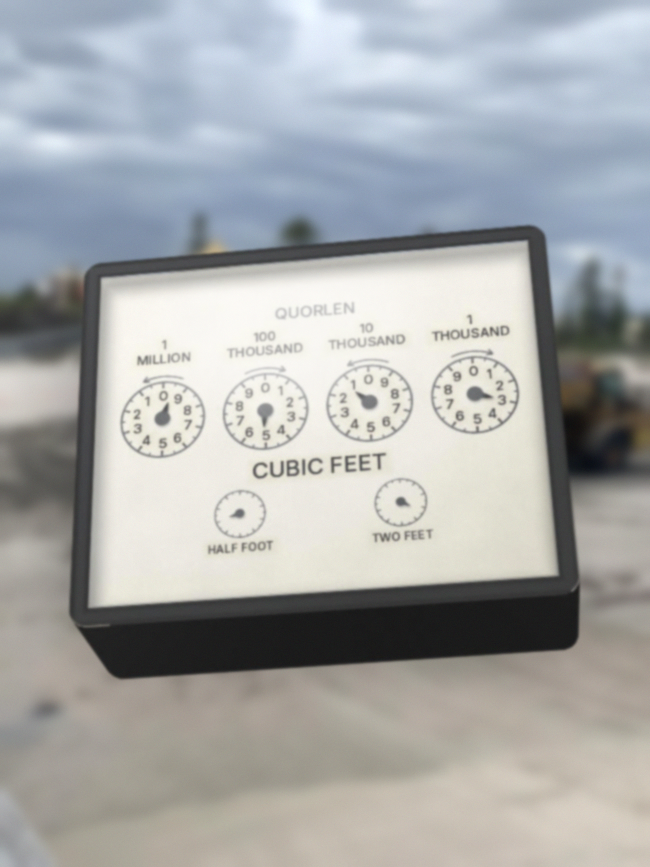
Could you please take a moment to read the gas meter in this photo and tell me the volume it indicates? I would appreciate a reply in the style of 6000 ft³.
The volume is 951300 ft³
